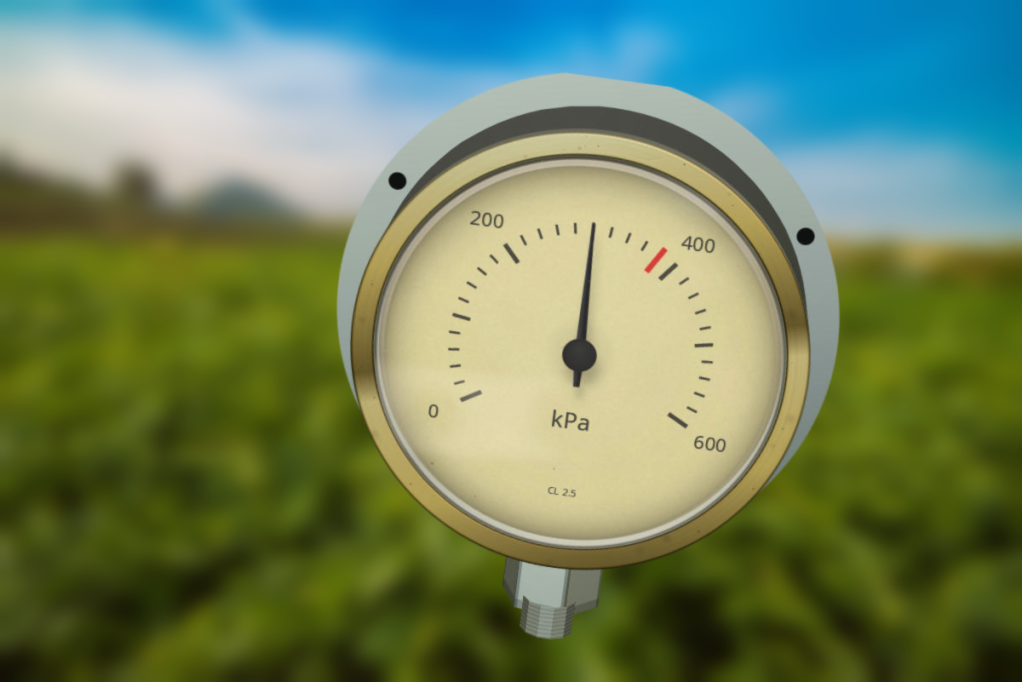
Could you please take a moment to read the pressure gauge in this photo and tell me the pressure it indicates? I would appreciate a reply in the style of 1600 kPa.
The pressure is 300 kPa
